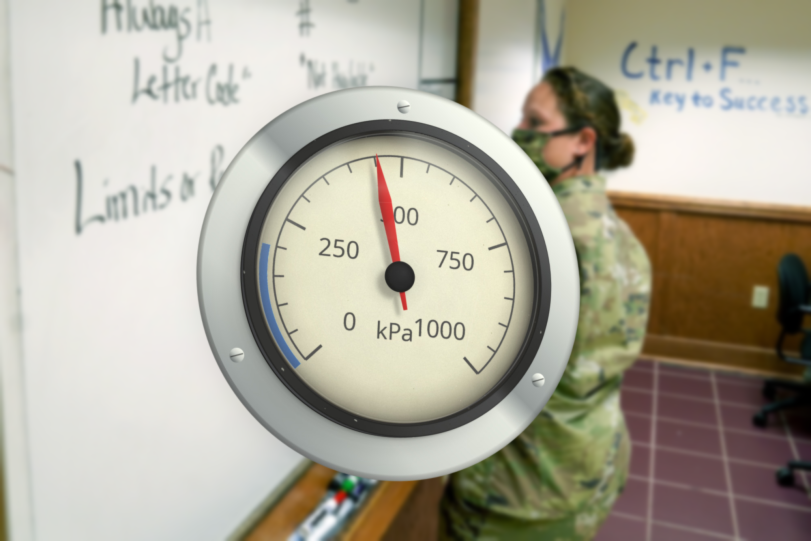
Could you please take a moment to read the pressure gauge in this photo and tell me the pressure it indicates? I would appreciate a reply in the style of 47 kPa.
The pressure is 450 kPa
